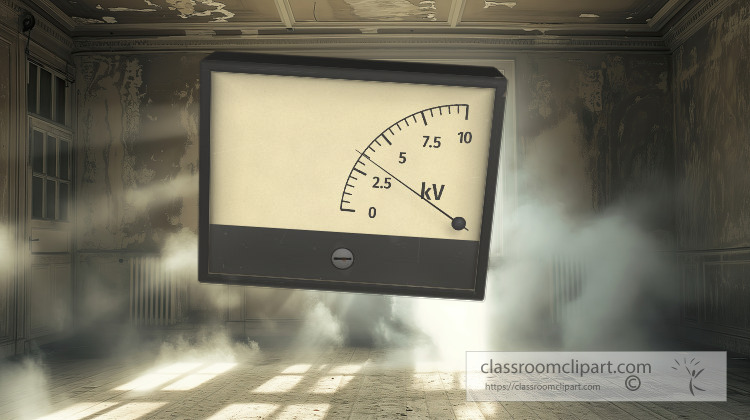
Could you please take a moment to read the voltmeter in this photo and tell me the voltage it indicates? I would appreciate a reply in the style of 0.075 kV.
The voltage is 3.5 kV
